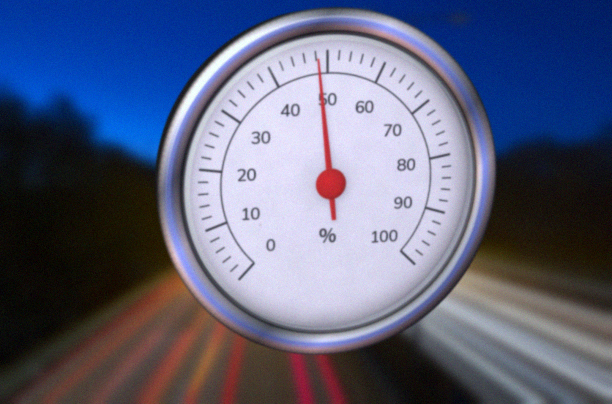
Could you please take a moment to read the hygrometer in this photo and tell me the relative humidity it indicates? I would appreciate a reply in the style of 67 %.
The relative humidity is 48 %
